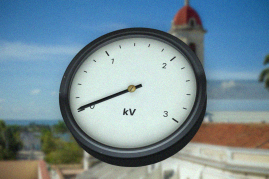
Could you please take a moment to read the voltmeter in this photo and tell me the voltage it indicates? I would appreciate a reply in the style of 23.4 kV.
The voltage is 0 kV
